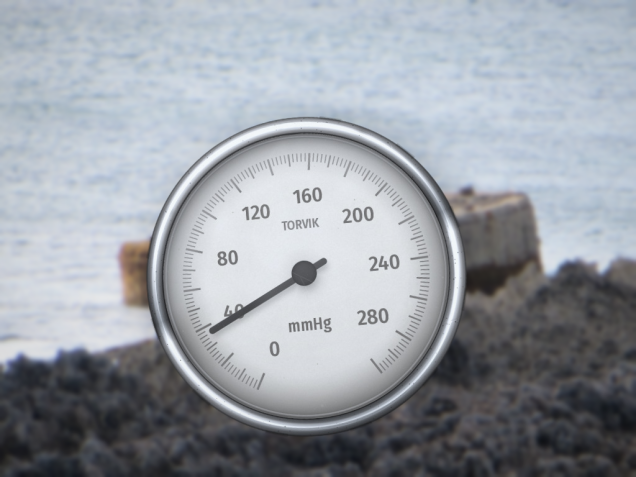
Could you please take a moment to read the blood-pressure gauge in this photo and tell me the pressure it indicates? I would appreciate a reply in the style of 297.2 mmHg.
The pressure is 36 mmHg
